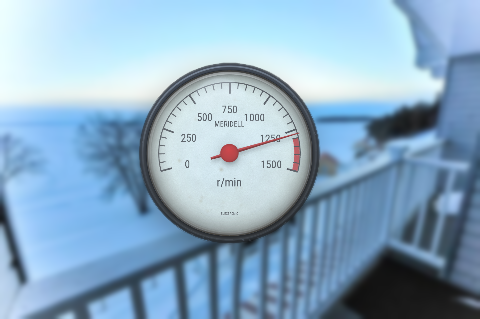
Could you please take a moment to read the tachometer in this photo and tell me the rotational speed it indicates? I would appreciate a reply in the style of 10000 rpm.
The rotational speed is 1275 rpm
